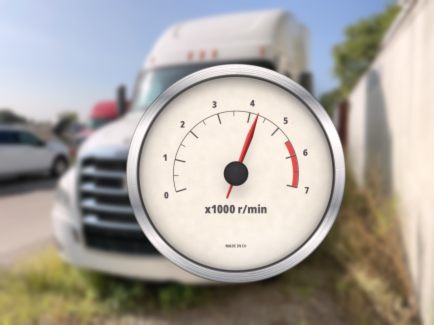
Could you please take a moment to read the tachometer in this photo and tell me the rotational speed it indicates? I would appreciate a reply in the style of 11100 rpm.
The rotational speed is 4250 rpm
